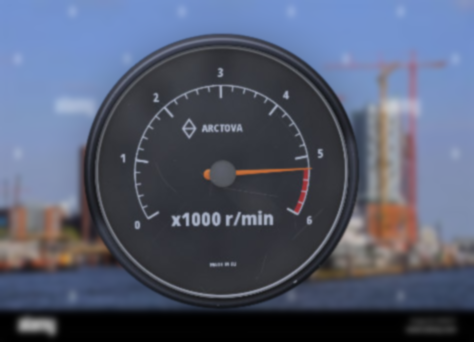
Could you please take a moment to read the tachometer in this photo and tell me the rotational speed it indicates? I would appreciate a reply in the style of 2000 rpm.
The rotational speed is 5200 rpm
